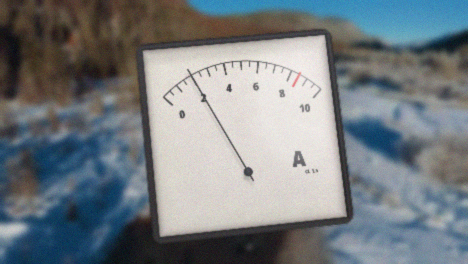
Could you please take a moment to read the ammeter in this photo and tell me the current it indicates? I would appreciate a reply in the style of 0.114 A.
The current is 2 A
